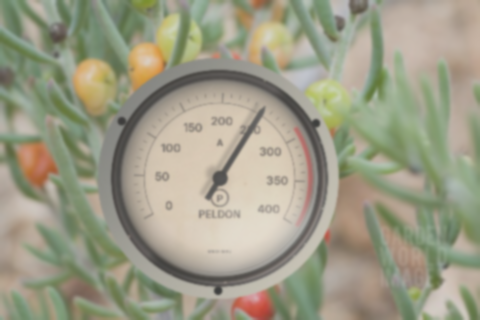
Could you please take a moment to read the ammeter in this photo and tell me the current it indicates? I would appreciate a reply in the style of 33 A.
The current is 250 A
